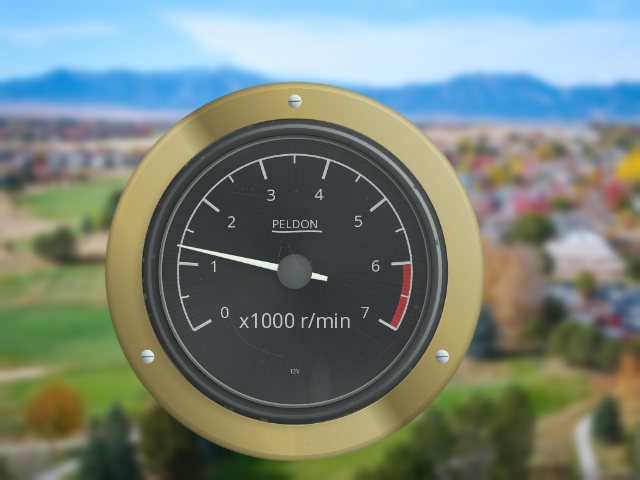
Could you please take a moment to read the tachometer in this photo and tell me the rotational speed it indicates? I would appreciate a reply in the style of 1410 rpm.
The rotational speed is 1250 rpm
